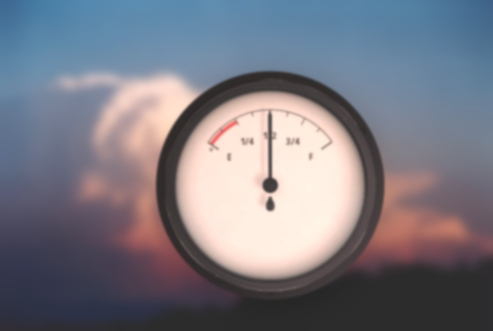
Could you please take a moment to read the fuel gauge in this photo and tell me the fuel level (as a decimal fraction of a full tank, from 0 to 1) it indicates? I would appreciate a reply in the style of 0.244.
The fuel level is 0.5
